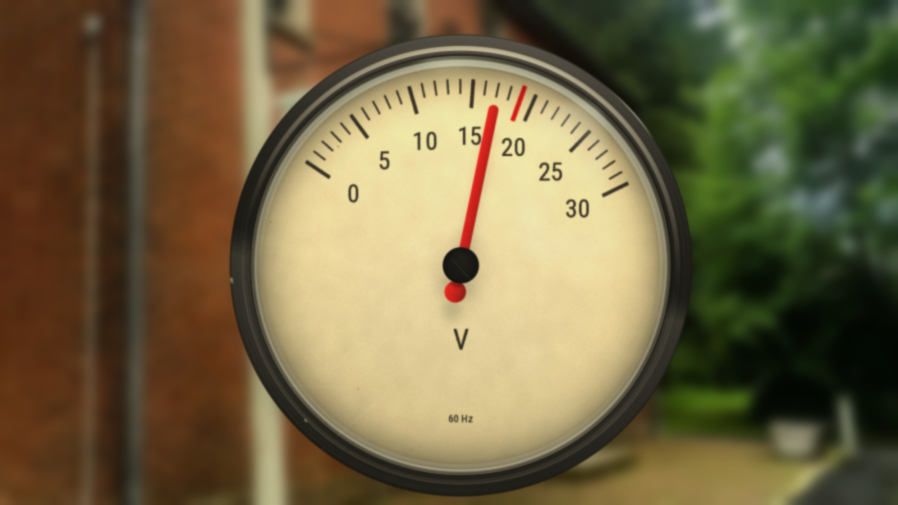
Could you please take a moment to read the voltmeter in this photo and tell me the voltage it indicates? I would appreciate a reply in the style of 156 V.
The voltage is 17 V
